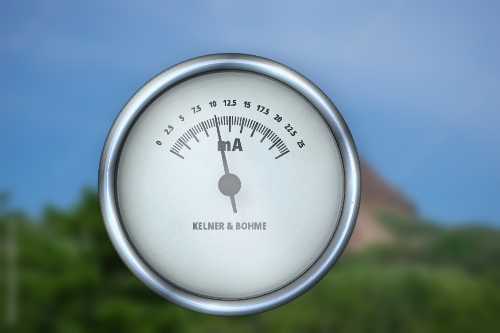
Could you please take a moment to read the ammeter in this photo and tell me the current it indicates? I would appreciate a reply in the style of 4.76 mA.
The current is 10 mA
